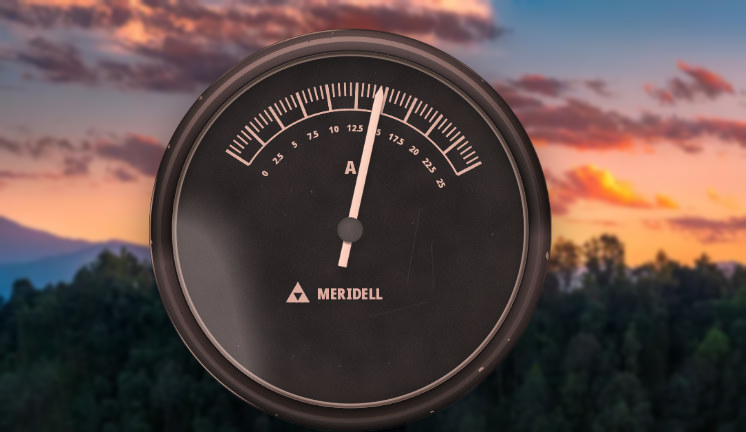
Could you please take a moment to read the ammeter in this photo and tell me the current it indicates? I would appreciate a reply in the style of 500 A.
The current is 14.5 A
